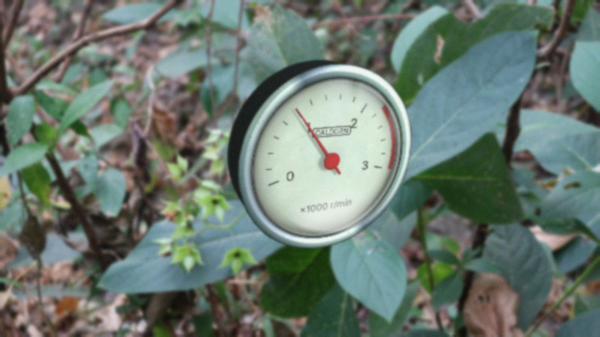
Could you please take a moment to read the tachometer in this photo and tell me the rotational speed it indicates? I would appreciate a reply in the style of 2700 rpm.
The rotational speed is 1000 rpm
